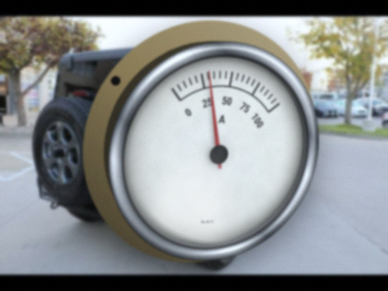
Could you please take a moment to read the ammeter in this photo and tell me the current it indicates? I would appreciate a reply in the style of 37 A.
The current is 30 A
